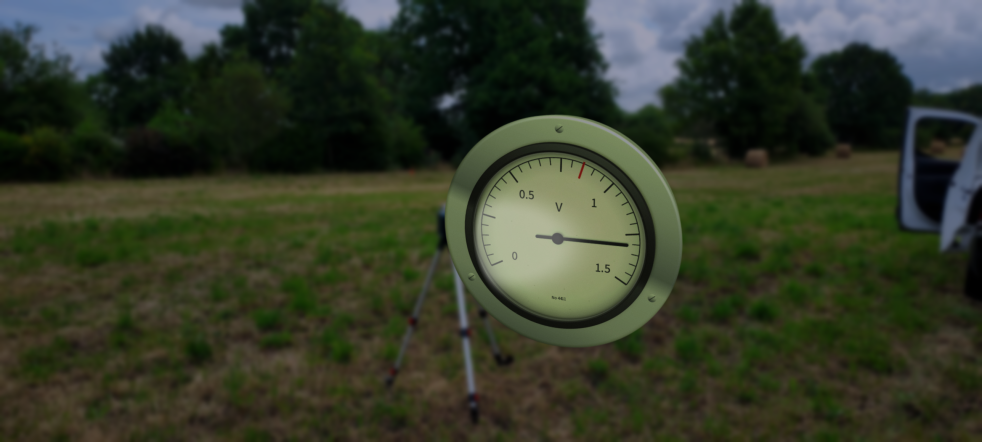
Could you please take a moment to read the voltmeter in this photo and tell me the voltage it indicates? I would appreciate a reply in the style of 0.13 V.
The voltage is 1.3 V
